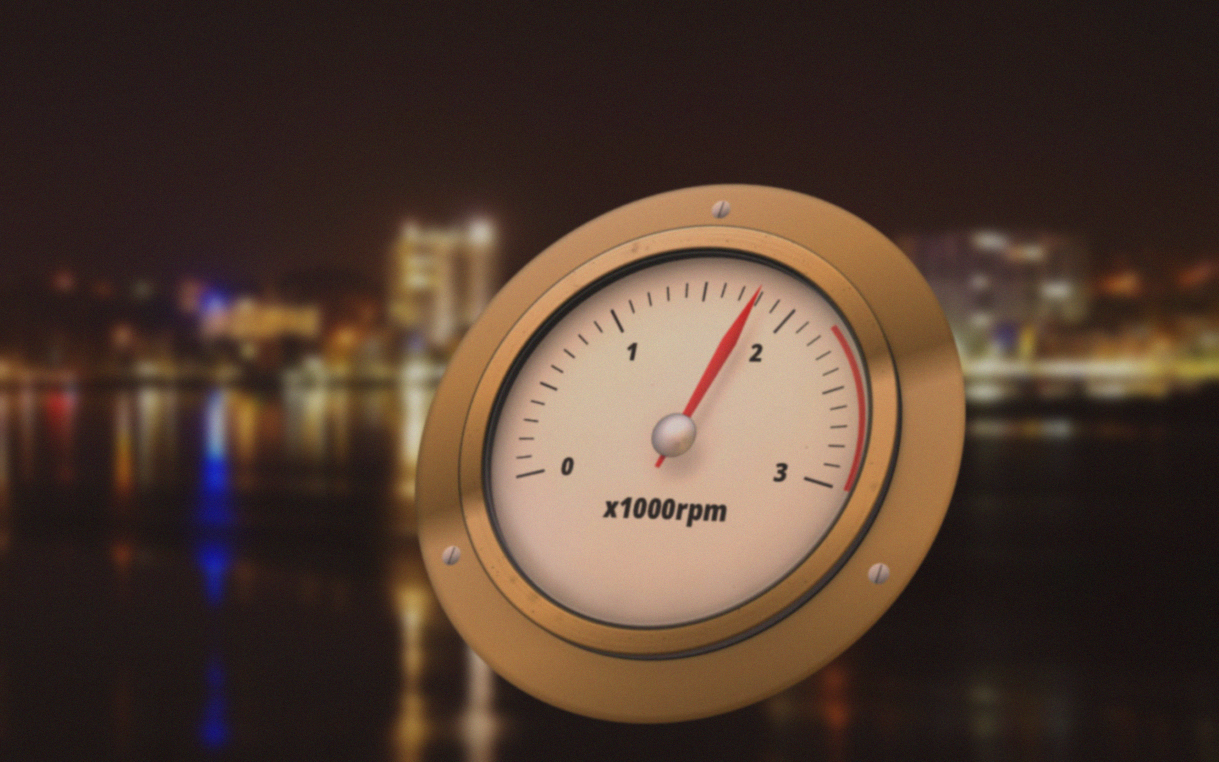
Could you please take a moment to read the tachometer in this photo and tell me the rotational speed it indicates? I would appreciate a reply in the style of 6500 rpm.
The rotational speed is 1800 rpm
